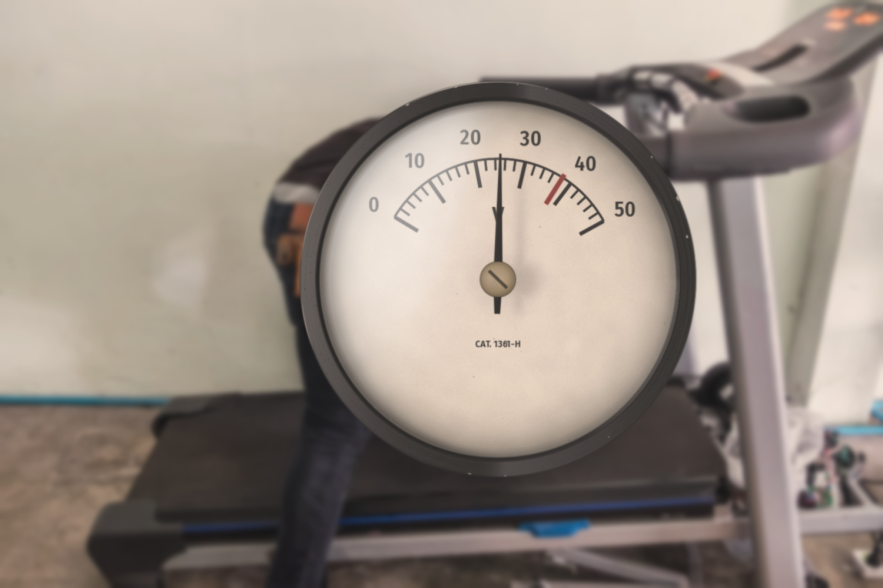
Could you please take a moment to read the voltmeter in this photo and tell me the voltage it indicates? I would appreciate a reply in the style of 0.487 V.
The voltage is 25 V
